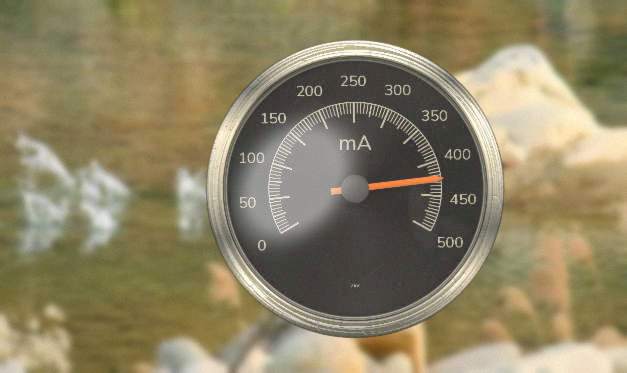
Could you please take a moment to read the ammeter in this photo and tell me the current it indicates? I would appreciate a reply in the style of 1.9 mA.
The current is 425 mA
